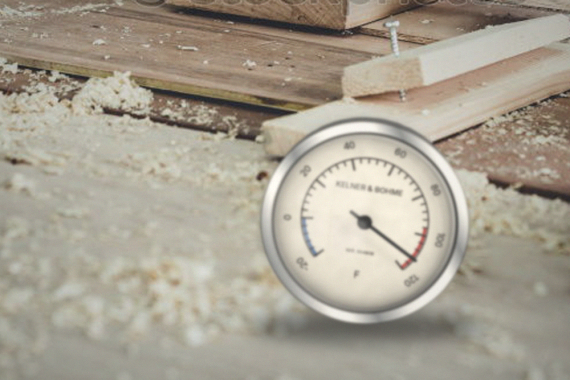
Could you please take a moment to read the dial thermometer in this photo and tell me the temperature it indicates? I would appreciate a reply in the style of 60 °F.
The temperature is 112 °F
